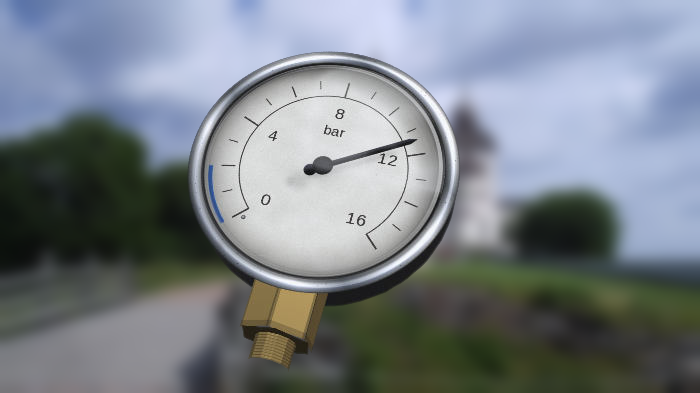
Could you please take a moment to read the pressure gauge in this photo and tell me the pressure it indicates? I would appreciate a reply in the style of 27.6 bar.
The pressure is 11.5 bar
